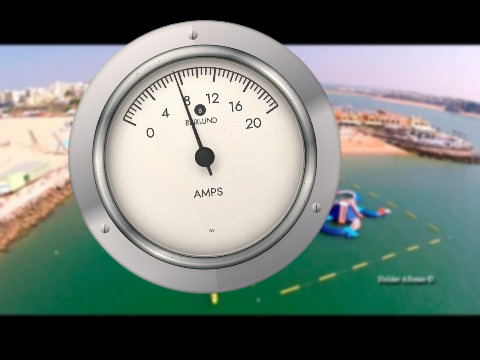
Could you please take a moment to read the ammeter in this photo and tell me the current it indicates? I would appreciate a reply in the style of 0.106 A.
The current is 7.5 A
